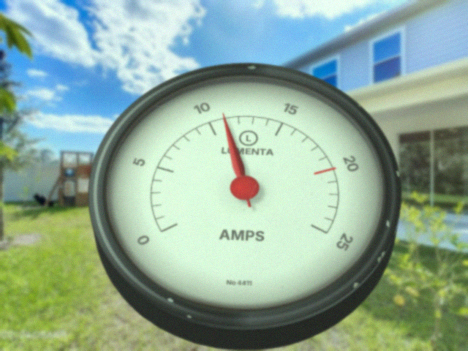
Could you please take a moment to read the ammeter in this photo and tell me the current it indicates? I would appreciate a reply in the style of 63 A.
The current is 11 A
